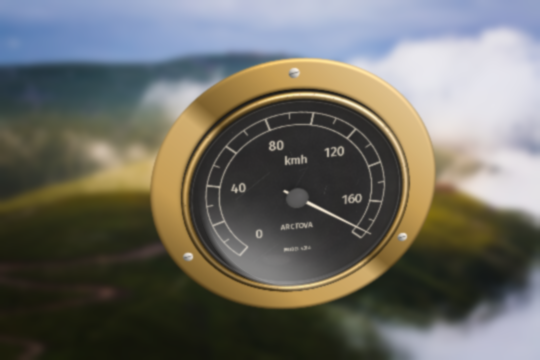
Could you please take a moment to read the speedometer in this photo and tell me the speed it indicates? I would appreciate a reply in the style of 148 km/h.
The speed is 175 km/h
